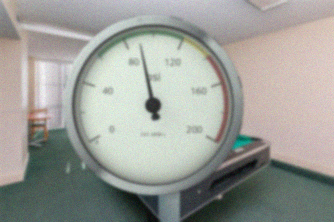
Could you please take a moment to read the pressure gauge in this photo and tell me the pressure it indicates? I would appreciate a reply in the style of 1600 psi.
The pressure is 90 psi
